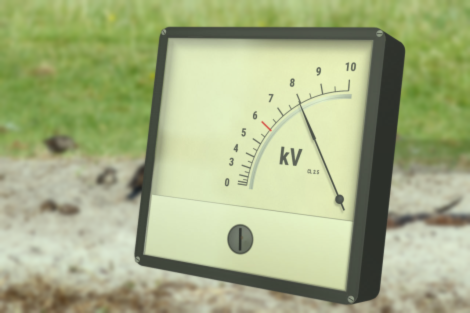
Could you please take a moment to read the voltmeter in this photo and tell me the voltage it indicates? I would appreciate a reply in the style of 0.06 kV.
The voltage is 8 kV
